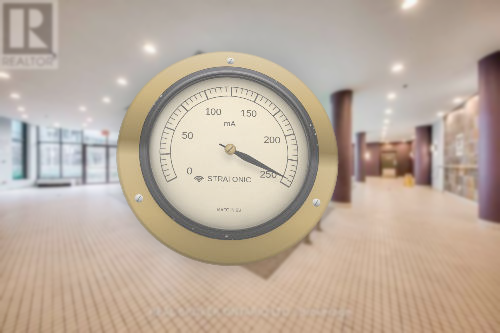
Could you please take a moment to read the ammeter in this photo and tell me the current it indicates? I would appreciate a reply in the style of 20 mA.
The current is 245 mA
